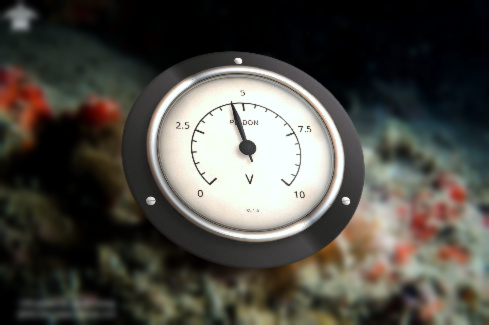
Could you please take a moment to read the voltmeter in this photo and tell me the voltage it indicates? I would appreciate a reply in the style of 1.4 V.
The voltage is 4.5 V
